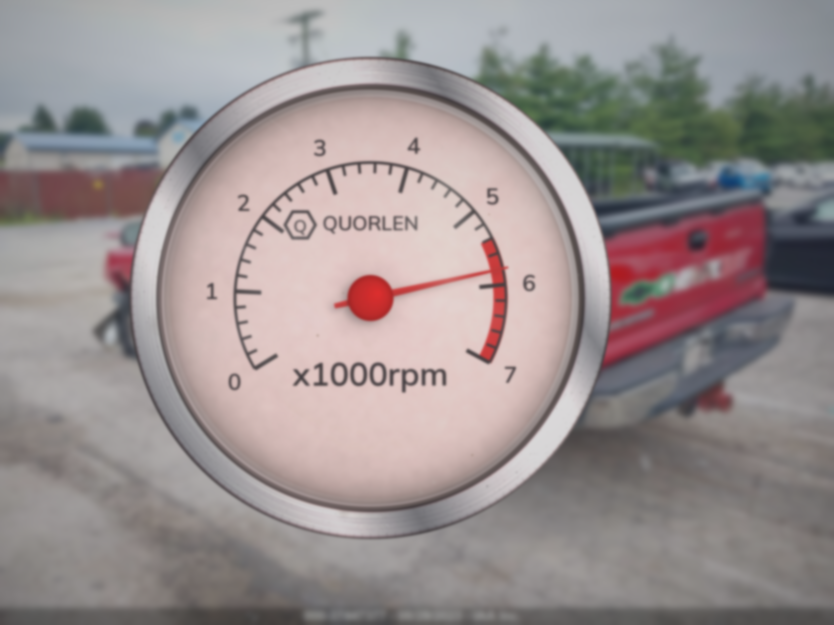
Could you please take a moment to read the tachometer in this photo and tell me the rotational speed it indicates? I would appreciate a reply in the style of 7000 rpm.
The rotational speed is 5800 rpm
